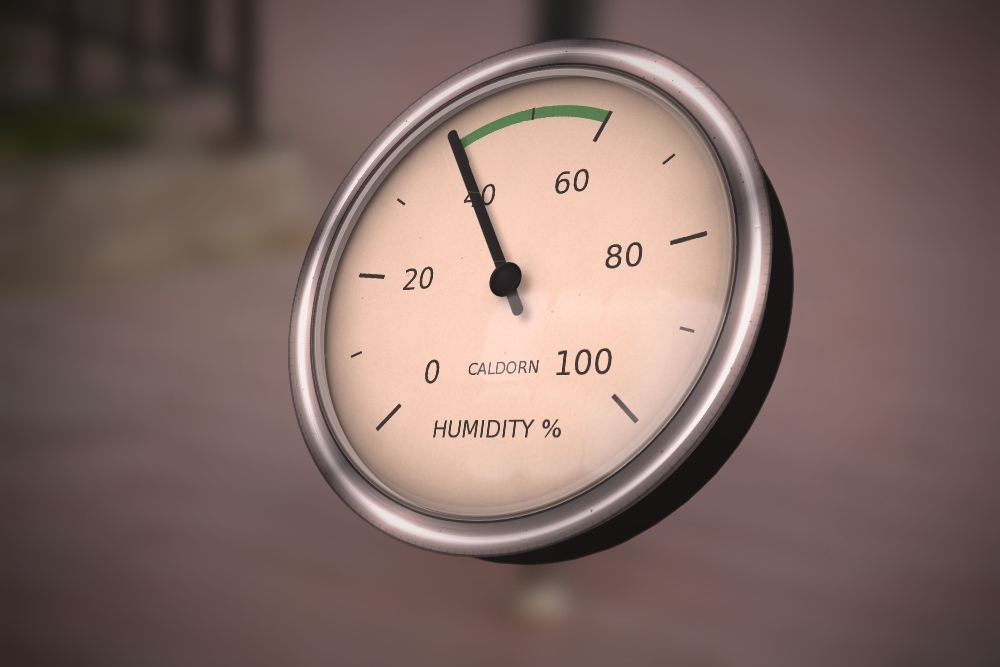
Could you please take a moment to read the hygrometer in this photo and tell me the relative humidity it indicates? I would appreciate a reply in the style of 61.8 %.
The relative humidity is 40 %
